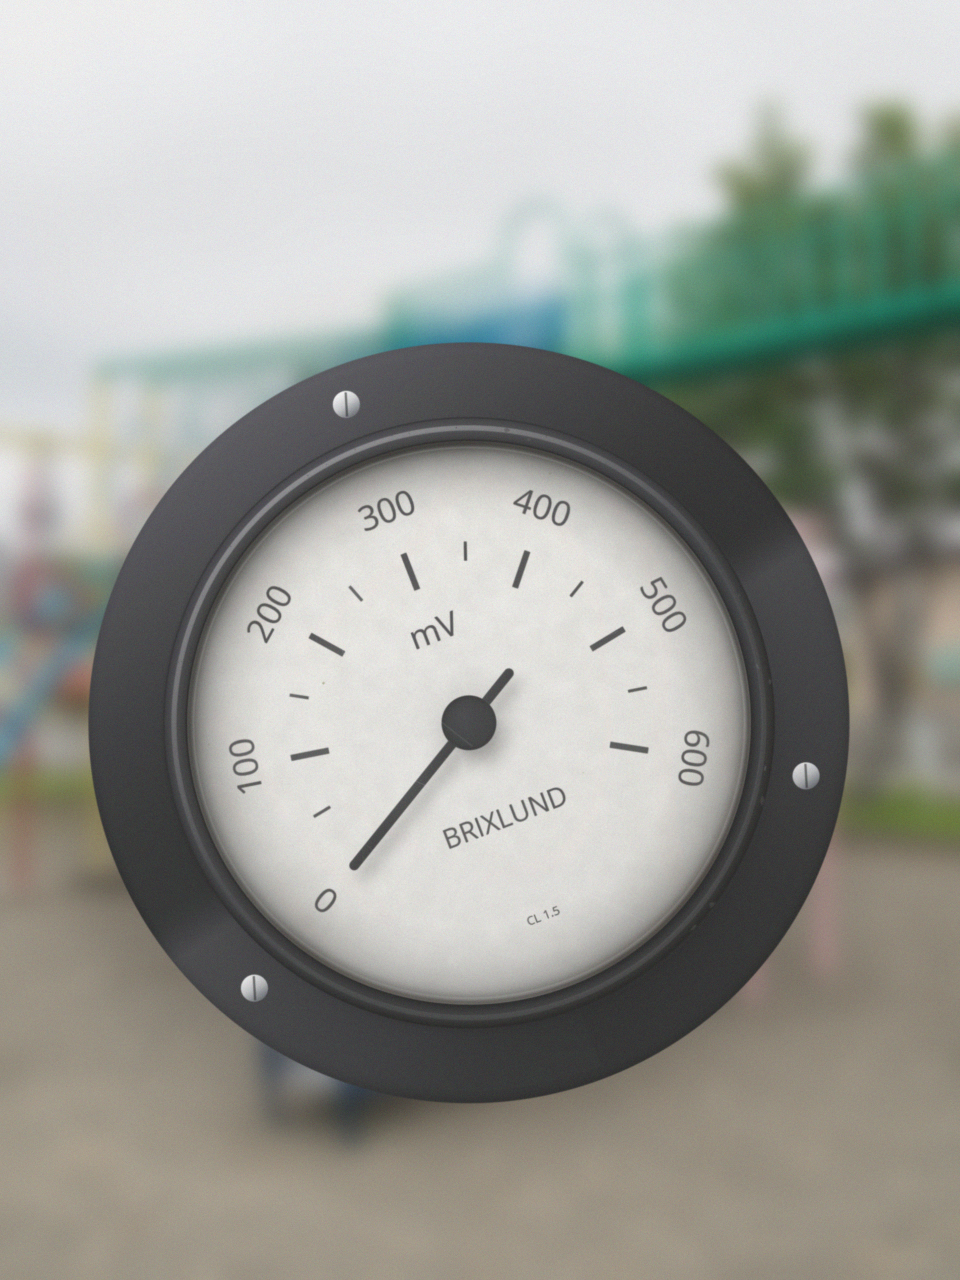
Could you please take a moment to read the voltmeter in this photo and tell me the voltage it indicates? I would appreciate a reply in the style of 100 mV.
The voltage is 0 mV
